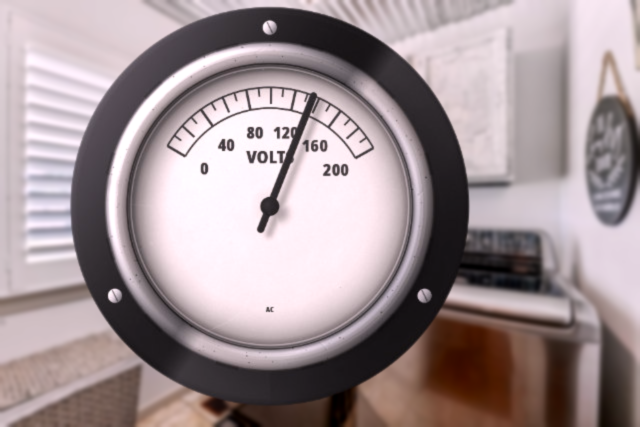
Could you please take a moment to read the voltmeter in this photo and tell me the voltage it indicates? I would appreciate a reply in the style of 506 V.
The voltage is 135 V
